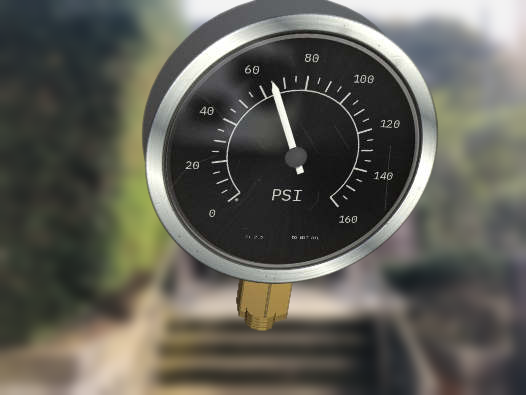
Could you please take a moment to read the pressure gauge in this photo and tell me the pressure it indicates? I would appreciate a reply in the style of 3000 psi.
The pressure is 65 psi
